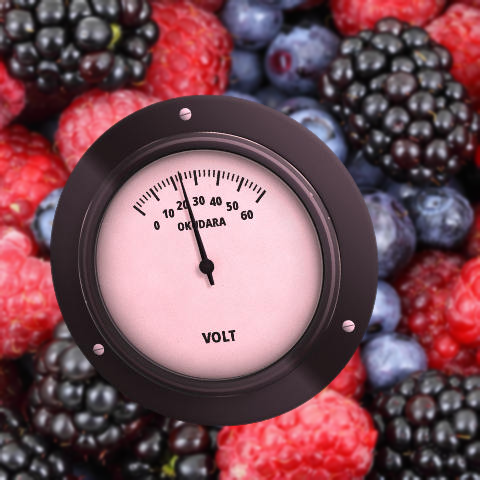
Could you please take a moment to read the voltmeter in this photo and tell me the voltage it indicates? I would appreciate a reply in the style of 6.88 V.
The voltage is 24 V
